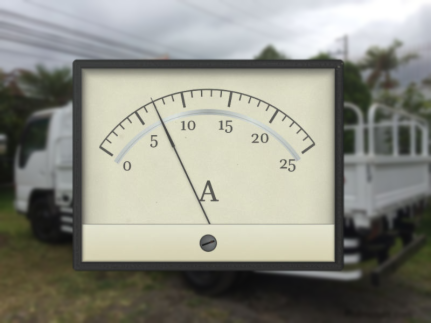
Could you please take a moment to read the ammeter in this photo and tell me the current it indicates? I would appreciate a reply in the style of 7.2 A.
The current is 7 A
